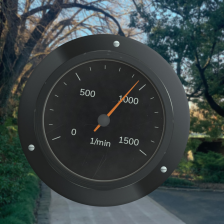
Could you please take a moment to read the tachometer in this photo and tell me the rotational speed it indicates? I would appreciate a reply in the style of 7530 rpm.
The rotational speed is 950 rpm
